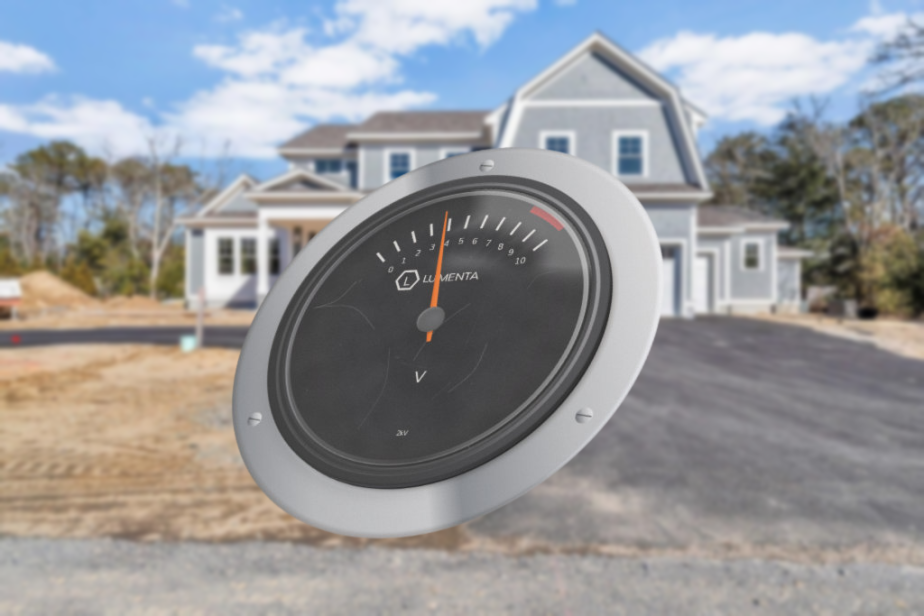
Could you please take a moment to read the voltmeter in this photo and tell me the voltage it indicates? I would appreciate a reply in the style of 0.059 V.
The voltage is 4 V
